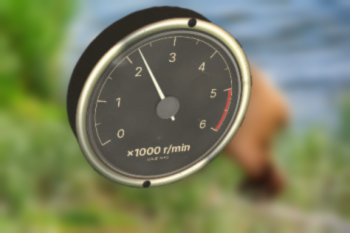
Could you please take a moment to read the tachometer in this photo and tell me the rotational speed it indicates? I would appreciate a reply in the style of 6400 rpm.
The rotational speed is 2250 rpm
